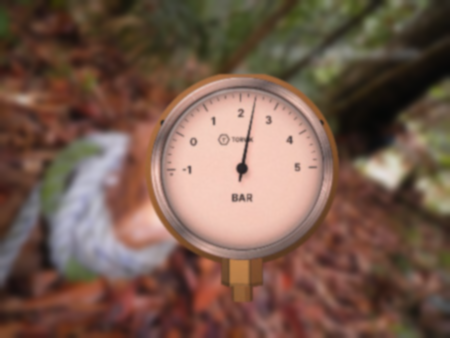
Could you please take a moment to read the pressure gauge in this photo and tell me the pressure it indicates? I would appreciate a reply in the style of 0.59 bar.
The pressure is 2.4 bar
